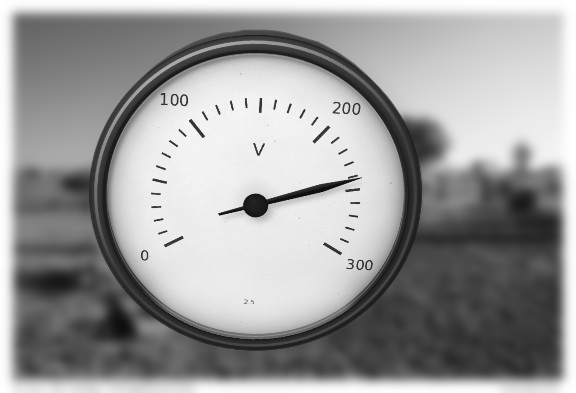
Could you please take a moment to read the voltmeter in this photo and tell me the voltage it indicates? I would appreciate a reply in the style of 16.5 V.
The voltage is 240 V
